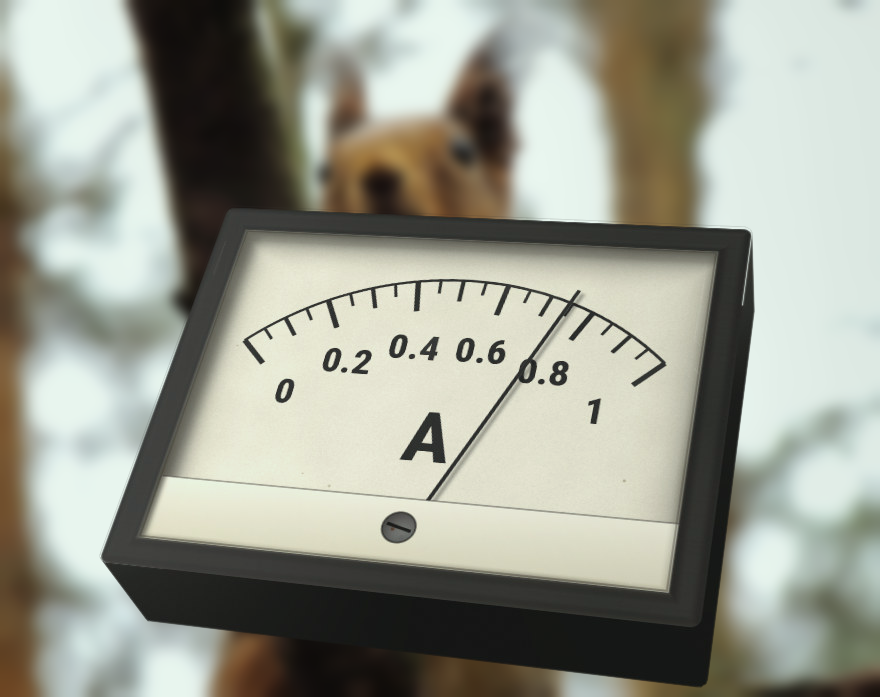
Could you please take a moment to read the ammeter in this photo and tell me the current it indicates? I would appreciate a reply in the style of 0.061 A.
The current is 0.75 A
